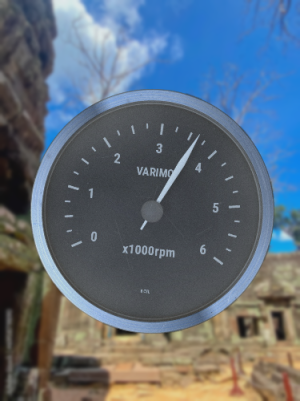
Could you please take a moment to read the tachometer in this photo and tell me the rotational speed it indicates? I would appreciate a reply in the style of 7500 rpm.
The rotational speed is 3625 rpm
